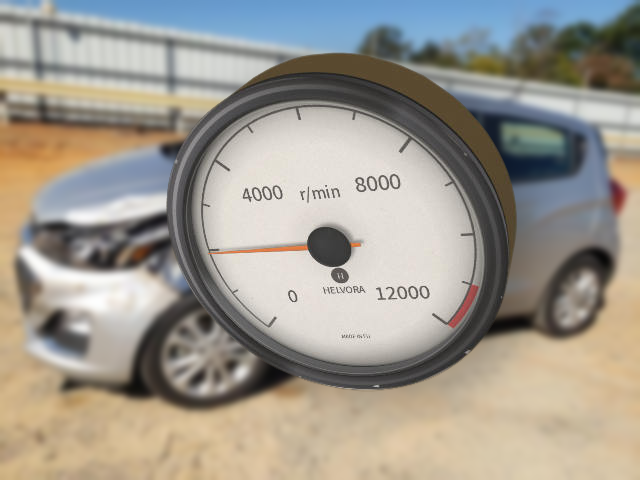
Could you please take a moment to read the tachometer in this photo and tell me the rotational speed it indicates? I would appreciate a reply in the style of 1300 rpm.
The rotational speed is 2000 rpm
